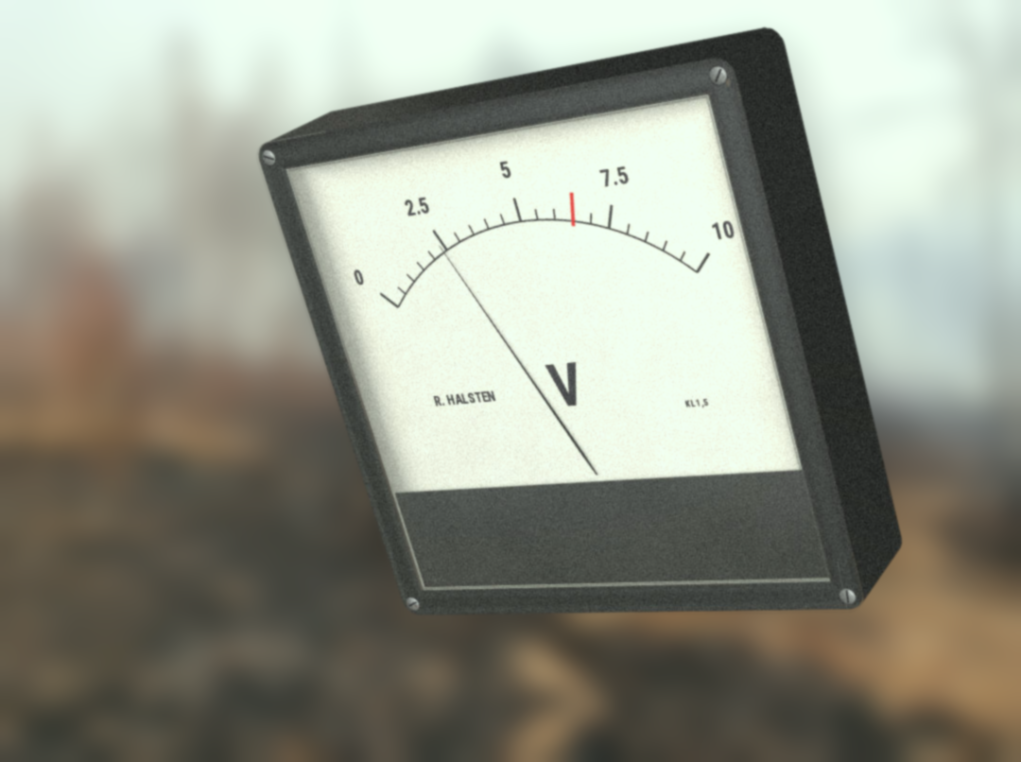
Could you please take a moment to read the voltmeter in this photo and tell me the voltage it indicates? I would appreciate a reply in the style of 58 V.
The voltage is 2.5 V
